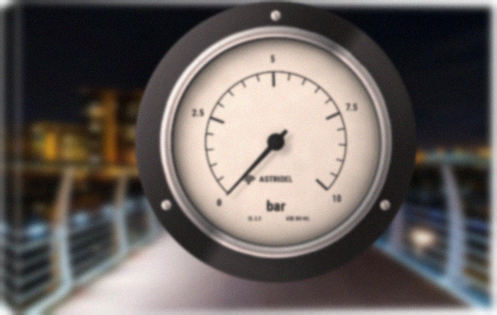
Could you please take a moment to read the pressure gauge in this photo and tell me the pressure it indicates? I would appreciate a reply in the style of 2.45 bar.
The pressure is 0 bar
